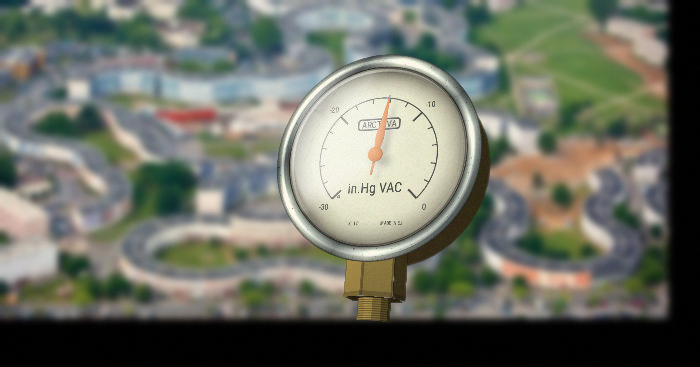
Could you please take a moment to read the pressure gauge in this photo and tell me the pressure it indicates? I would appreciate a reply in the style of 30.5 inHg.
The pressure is -14 inHg
